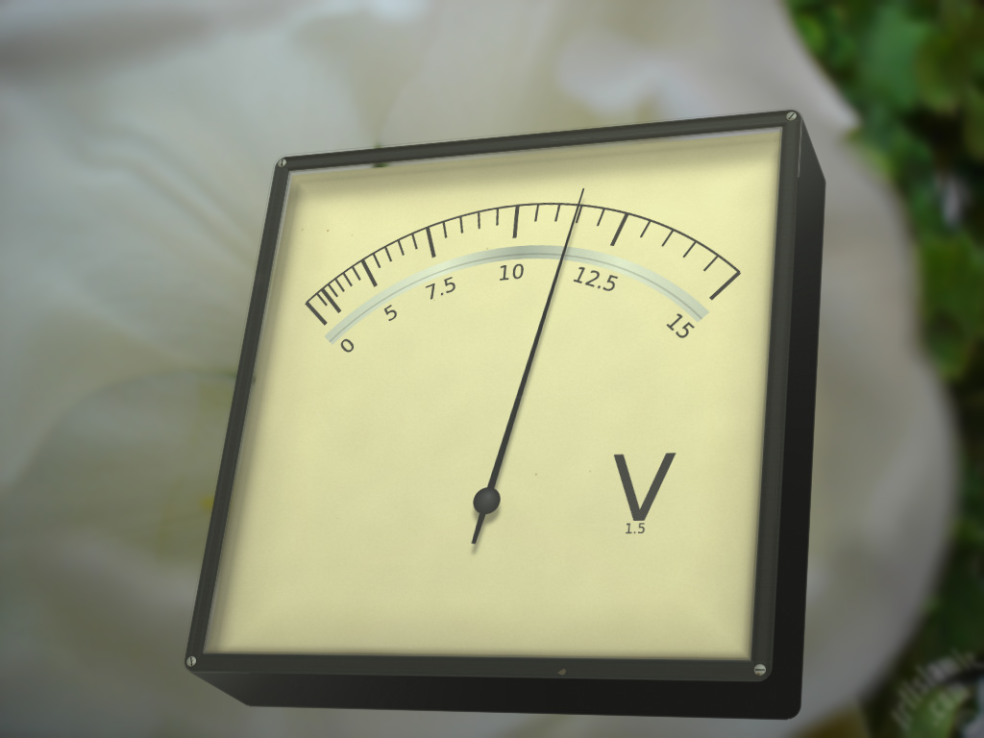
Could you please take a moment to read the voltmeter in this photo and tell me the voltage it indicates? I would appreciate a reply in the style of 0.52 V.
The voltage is 11.5 V
